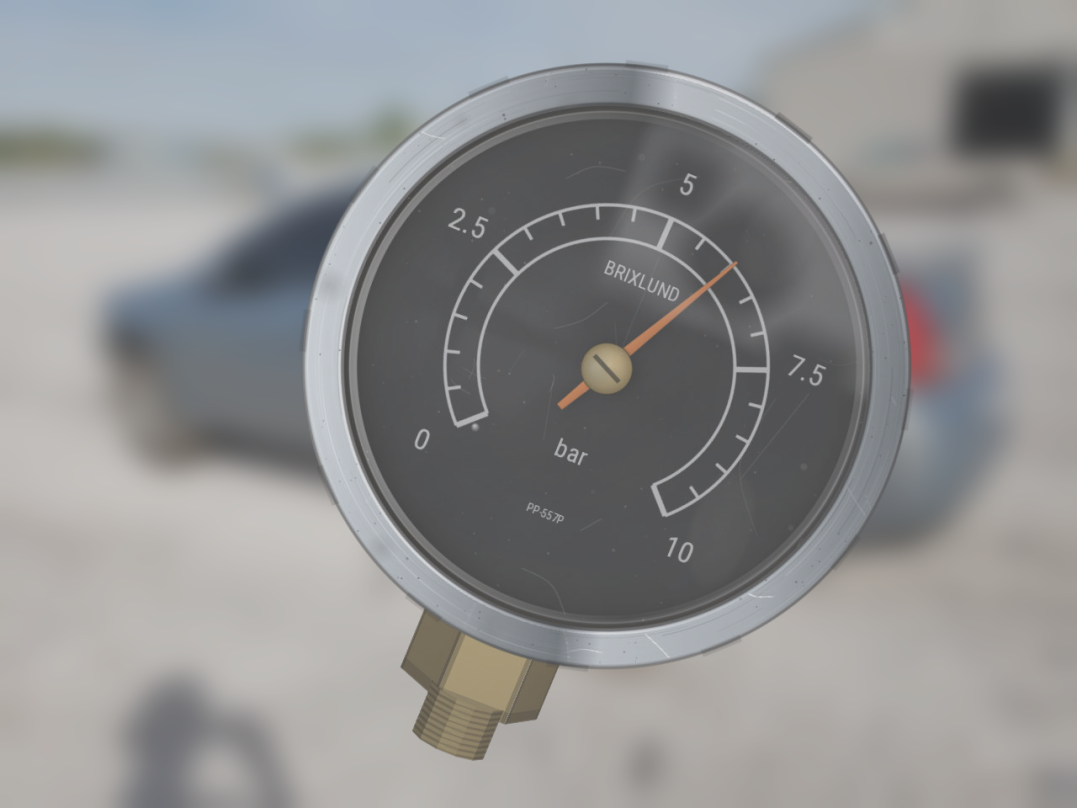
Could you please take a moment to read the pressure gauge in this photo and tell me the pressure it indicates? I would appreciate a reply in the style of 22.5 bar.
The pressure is 6 bar
